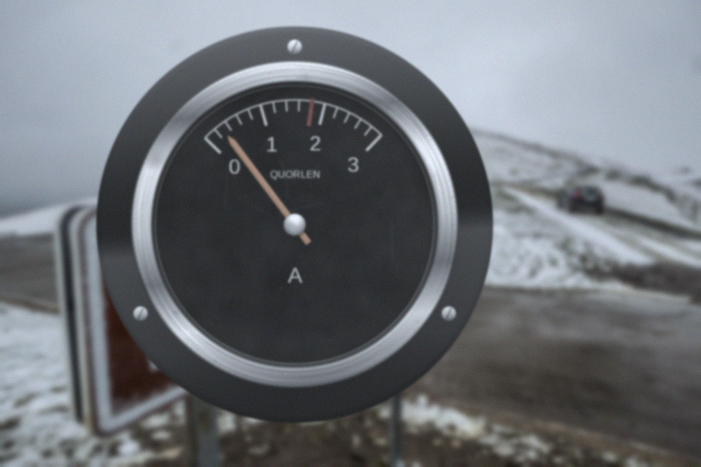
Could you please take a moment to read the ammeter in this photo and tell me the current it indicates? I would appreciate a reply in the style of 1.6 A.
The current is 0.3 A
